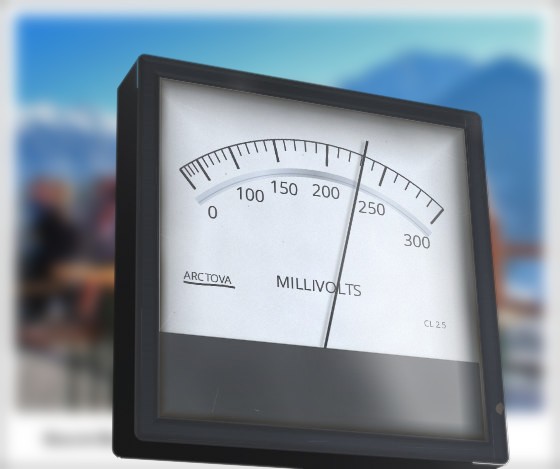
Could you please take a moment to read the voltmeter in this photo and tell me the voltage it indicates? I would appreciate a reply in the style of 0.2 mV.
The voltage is 230 mV
